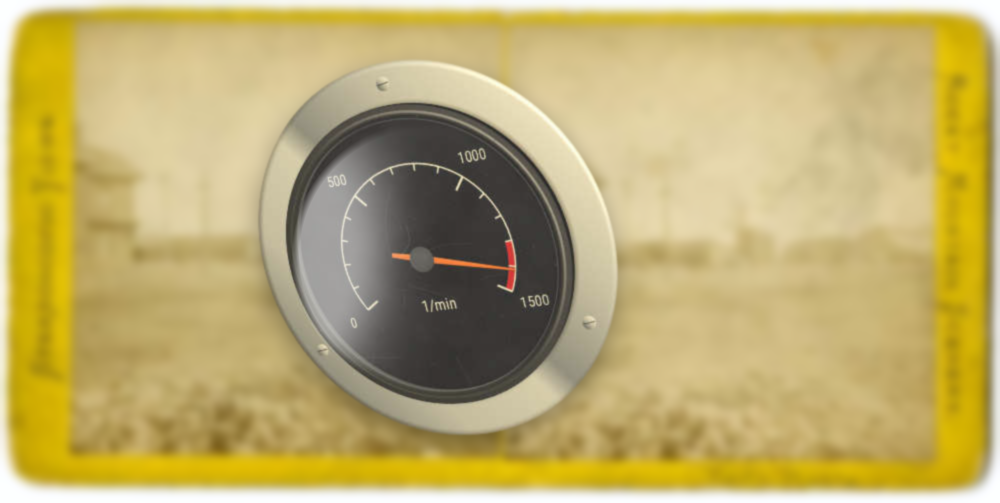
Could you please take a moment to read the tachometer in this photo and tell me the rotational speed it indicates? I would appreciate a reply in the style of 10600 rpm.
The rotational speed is 1400 rpm
